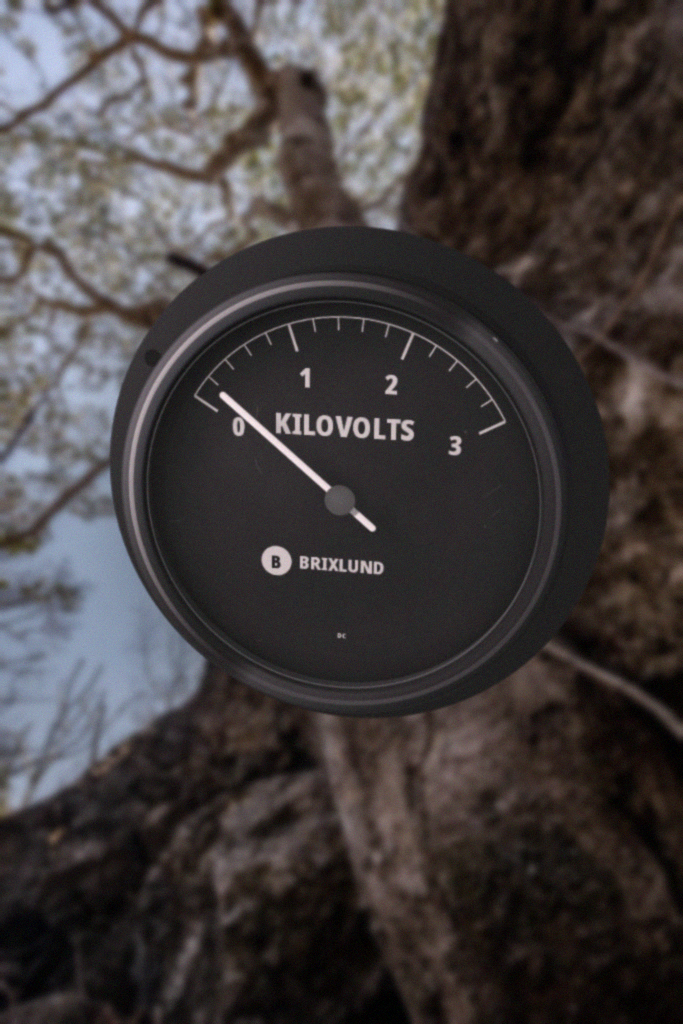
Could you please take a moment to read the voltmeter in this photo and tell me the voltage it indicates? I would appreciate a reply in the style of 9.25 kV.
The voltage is 0.2 kV
